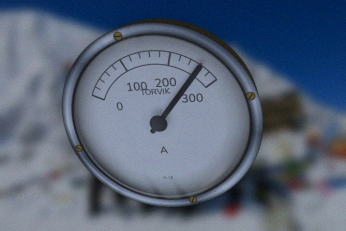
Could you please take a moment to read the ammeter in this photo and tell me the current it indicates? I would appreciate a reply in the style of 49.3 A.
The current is 260 A
